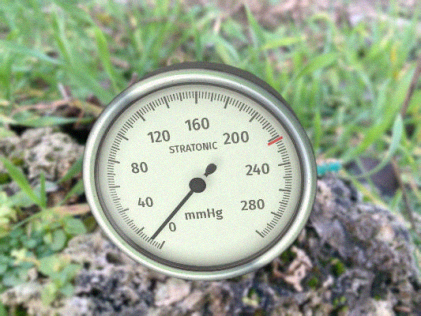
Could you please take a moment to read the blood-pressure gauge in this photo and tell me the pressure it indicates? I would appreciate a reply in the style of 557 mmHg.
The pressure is 10 mmHg
